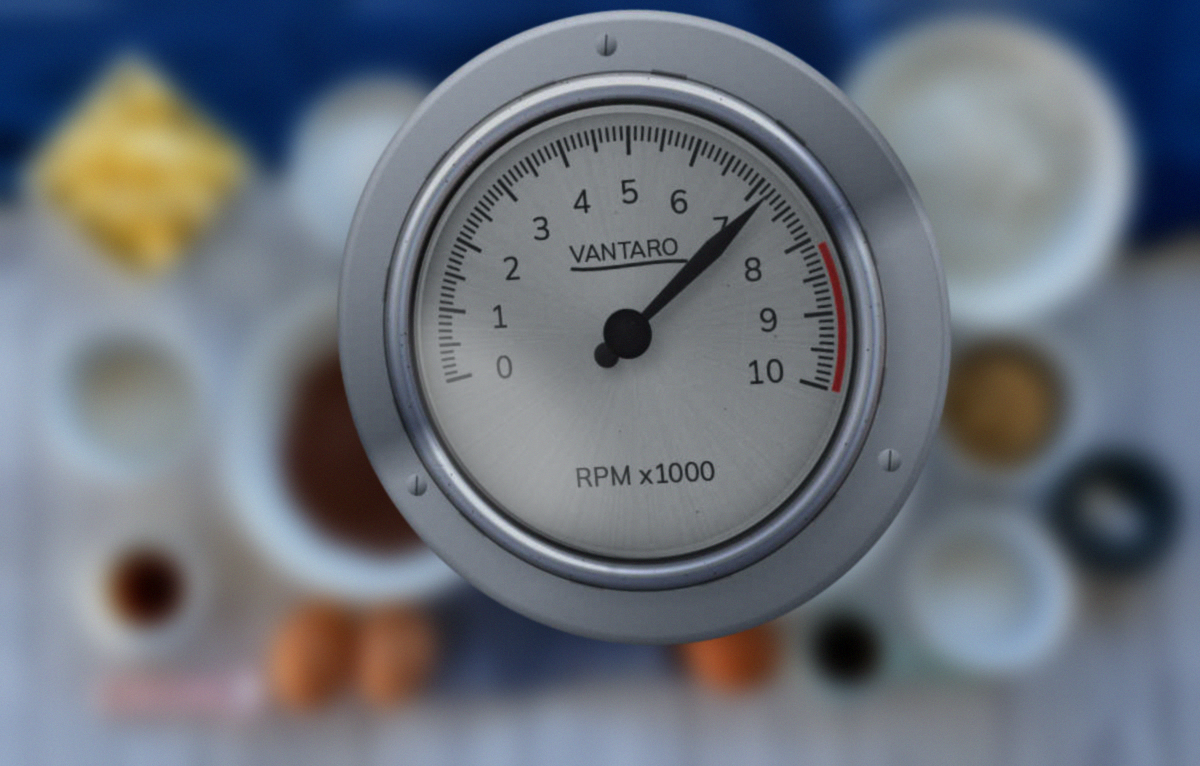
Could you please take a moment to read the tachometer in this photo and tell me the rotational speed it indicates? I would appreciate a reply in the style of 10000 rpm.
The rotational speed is 7200 rpm
